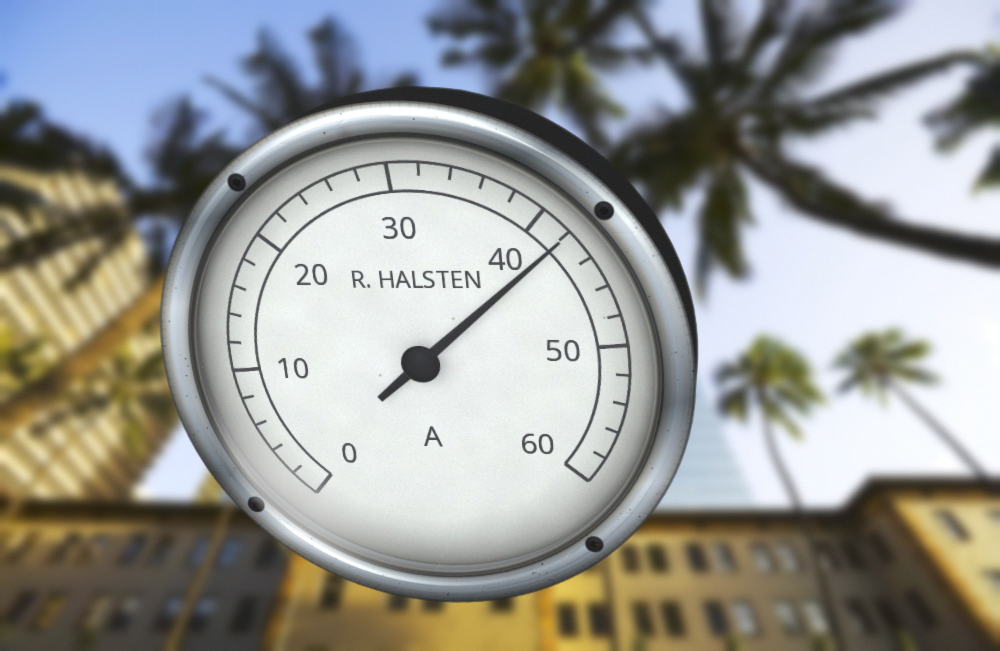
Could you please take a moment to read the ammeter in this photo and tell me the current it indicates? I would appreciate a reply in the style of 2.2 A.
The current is 42 A
